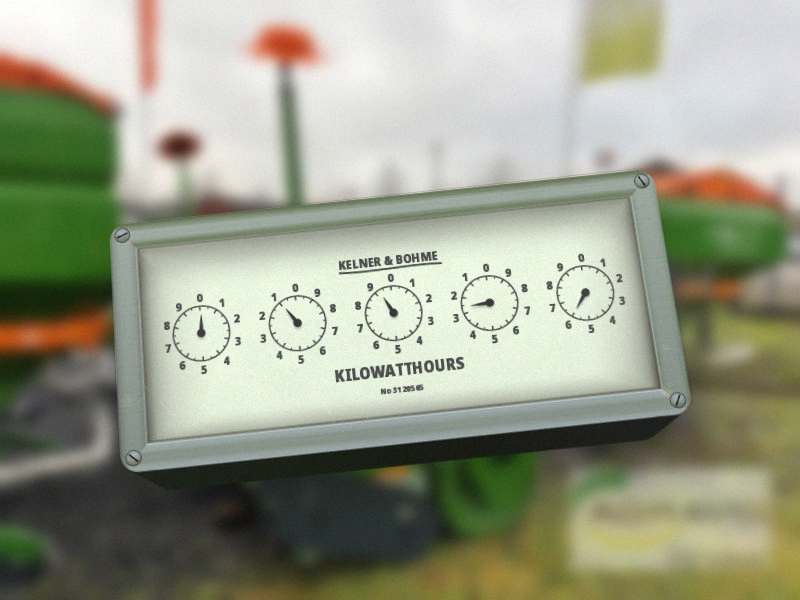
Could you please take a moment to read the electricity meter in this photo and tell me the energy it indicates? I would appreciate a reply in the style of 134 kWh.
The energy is 926 kWh
